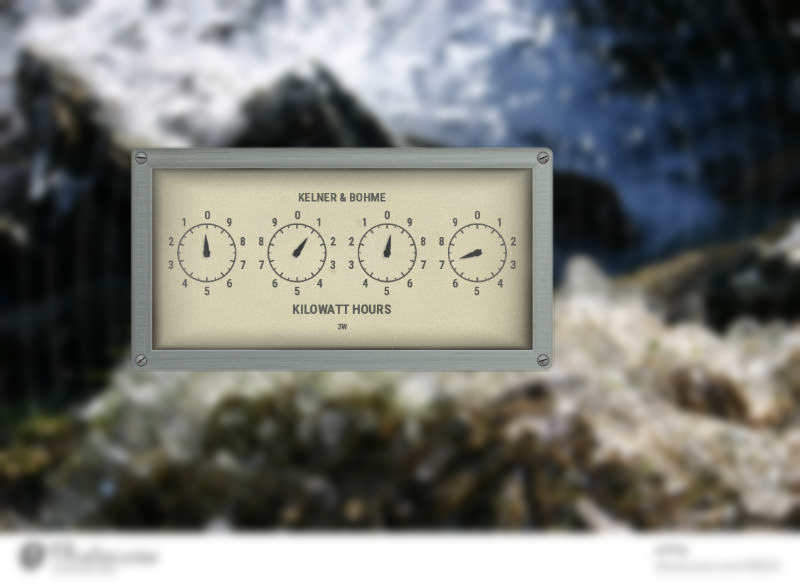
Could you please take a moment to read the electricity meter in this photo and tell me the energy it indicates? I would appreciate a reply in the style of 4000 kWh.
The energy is 97 kWh
